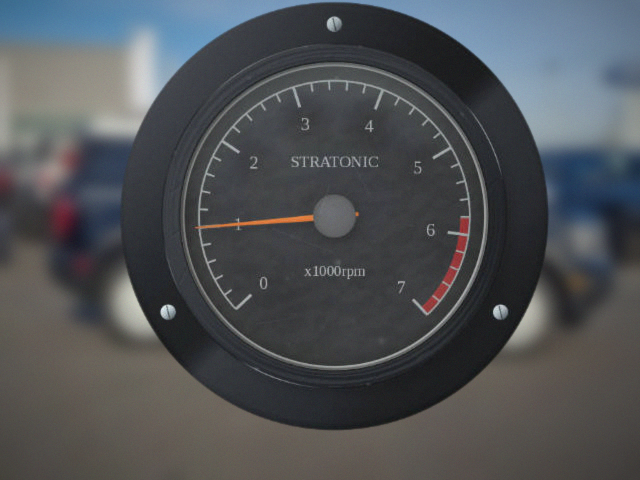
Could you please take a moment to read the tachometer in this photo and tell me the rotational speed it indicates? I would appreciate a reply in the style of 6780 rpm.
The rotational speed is 1000 rpm
